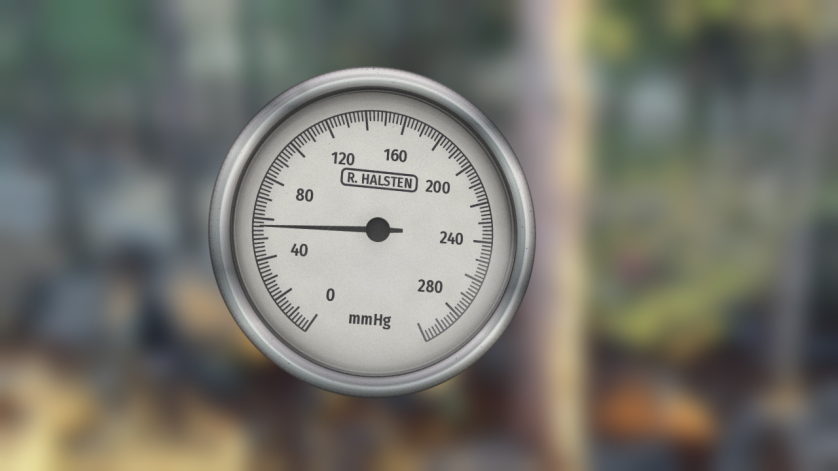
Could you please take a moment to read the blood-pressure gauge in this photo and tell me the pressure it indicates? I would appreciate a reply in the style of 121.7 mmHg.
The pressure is 56 mmHg
